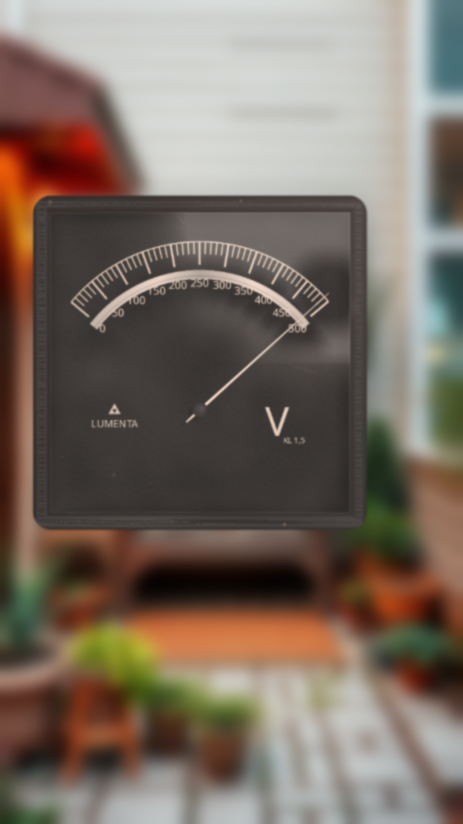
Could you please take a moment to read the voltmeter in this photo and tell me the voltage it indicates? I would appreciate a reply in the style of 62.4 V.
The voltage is 490 V
